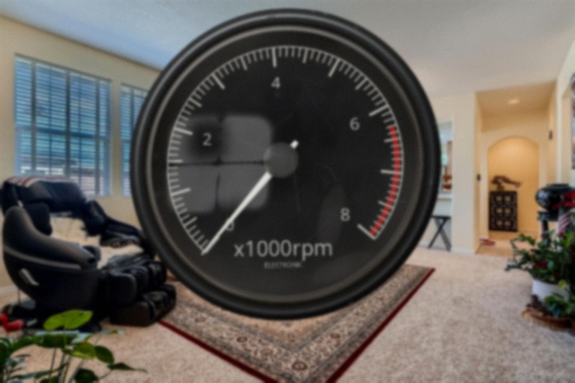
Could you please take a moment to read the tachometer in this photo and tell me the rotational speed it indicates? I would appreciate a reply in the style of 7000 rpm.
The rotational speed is 0 rpm
